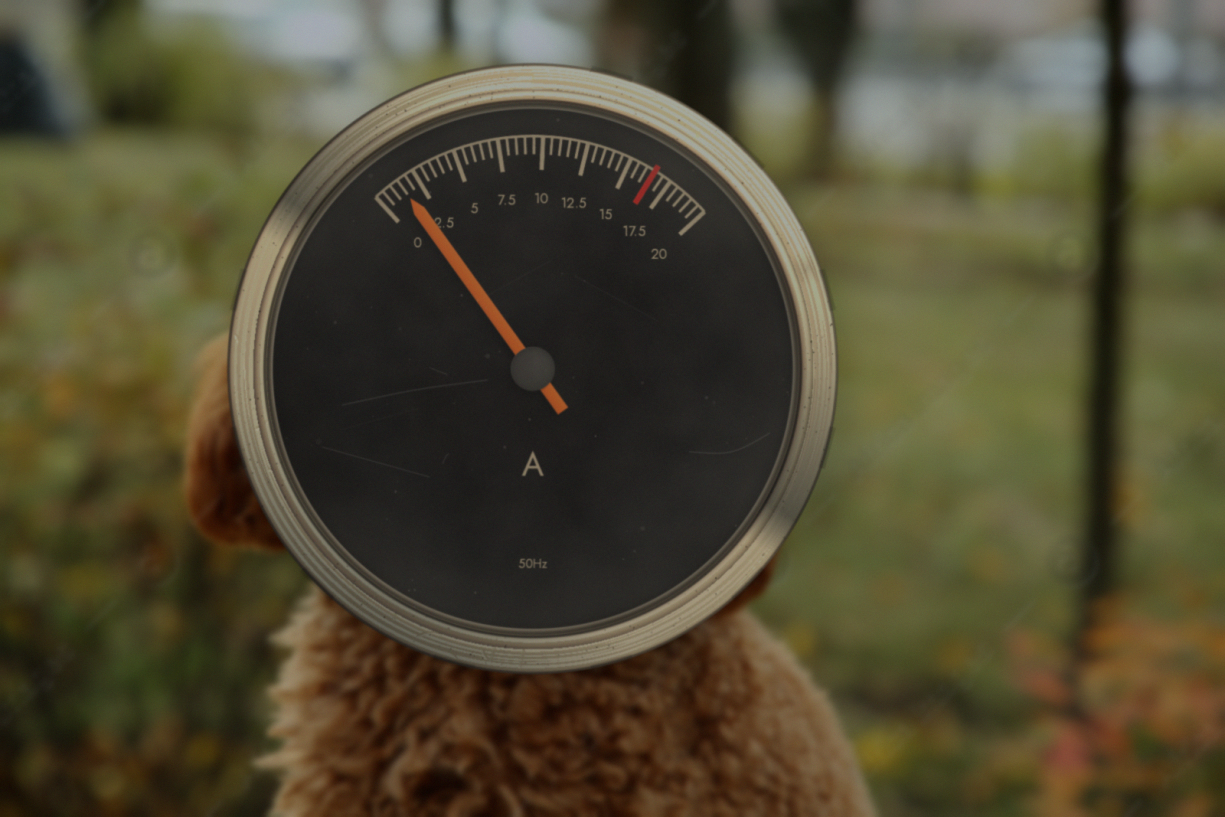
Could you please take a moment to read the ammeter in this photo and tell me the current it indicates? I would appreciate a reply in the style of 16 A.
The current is 1.5 A
